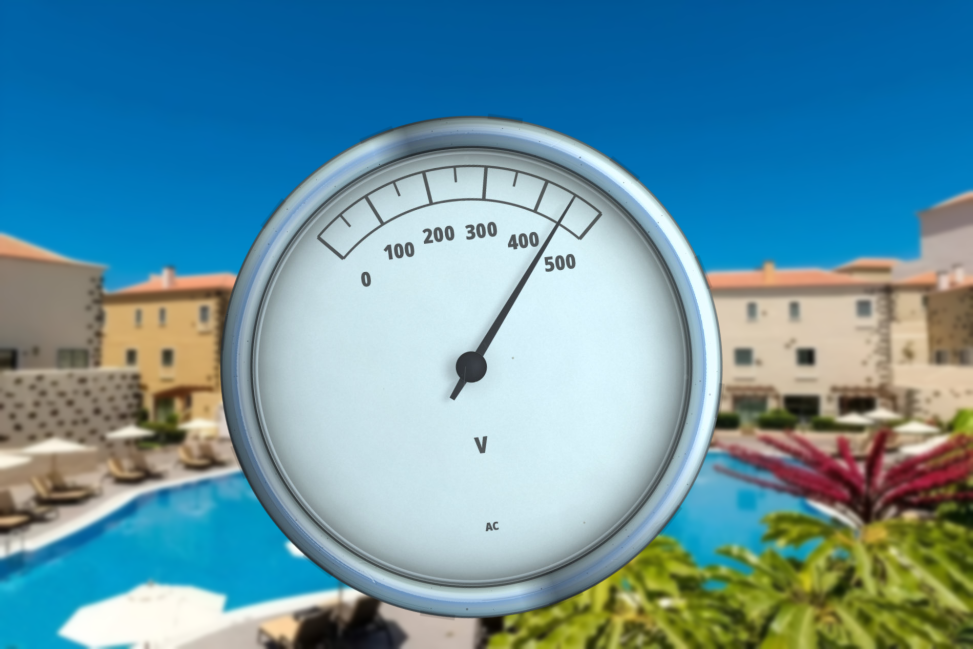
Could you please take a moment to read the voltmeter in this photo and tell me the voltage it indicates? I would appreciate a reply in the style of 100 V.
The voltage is 450 V
